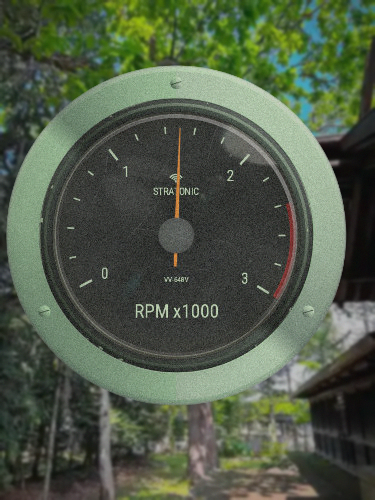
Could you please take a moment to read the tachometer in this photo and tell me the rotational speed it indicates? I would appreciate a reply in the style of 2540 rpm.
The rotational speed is 1500 rpm
